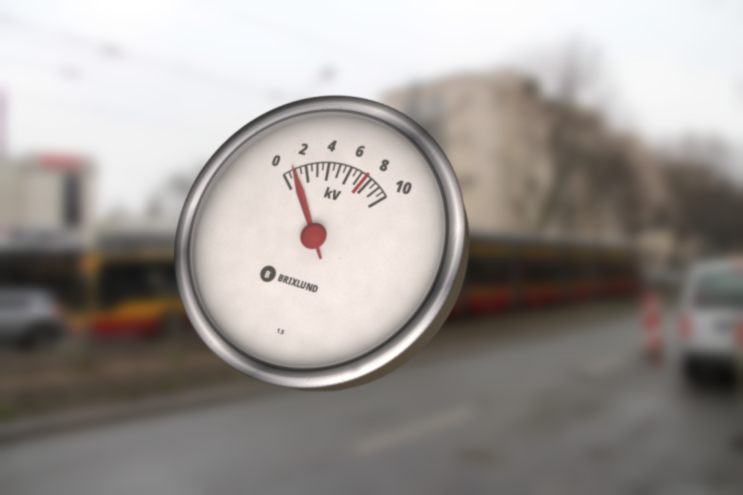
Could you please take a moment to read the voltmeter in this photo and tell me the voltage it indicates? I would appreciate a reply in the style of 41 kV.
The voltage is 1 kV
